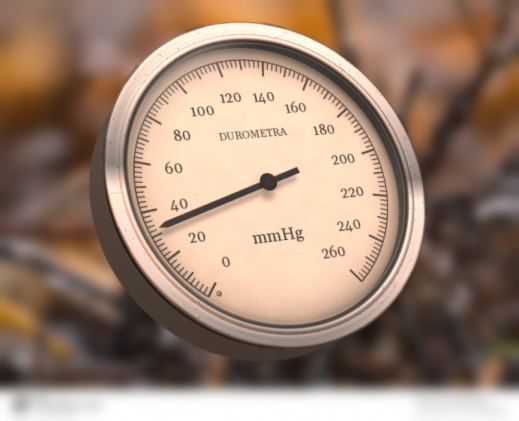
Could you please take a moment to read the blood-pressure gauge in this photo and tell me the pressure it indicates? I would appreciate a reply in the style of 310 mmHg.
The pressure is 32 mmHg
